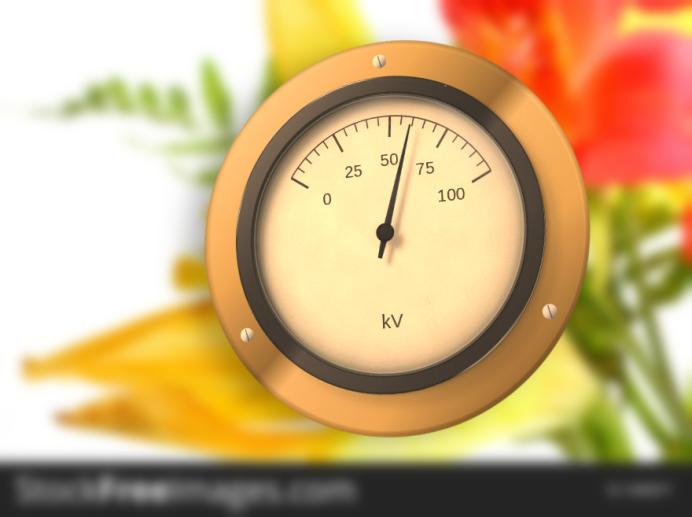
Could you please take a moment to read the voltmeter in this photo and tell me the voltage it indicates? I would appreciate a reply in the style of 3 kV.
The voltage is 60 kV
